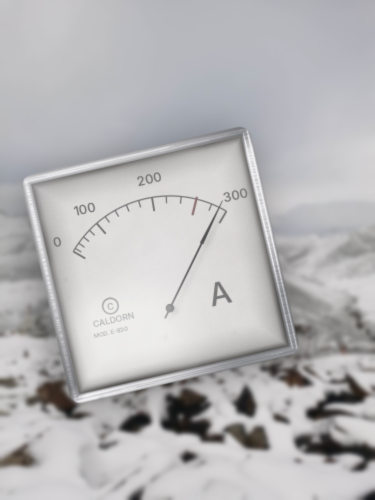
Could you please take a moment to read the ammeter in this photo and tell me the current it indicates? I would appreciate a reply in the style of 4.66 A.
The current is 290 A
